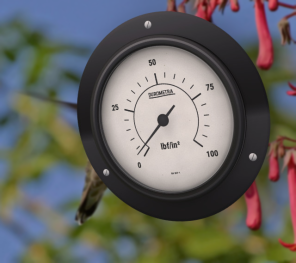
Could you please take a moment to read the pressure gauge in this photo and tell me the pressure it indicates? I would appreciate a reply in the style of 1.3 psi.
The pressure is 2.5 psi
